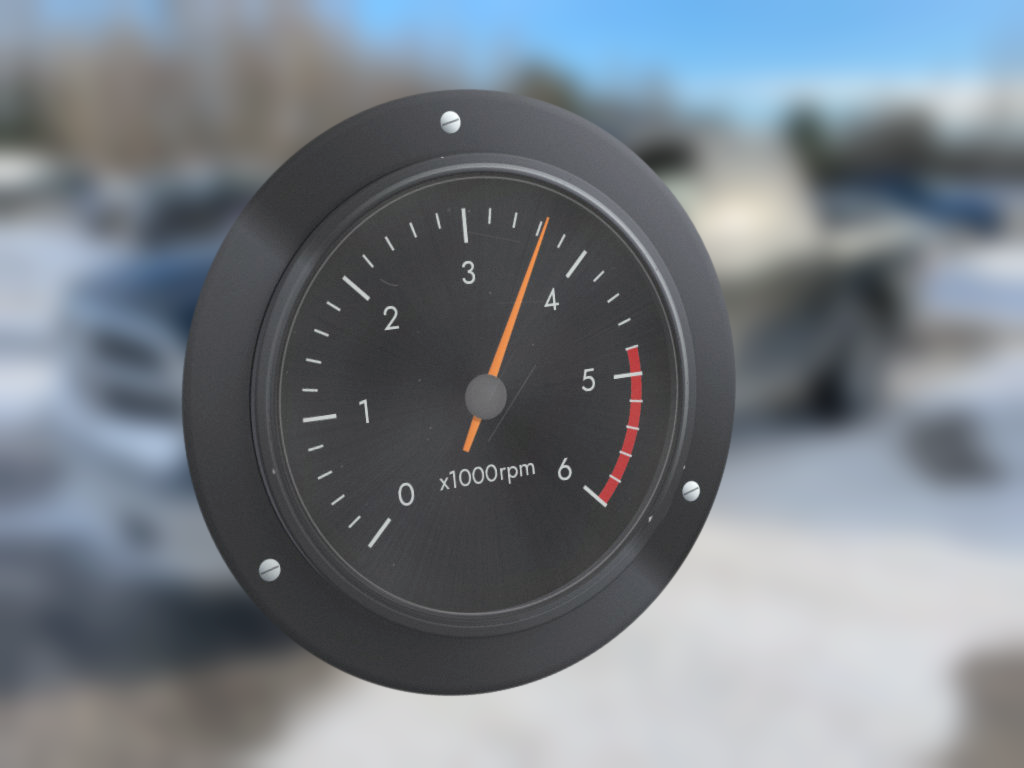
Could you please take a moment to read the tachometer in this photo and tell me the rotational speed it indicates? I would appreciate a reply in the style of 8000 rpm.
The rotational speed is 3600 rpm
